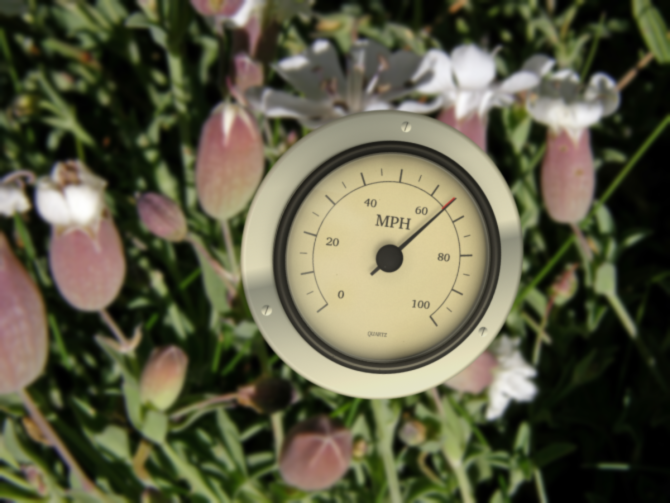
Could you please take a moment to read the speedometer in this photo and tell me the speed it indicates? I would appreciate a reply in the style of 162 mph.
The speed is 65 mph
